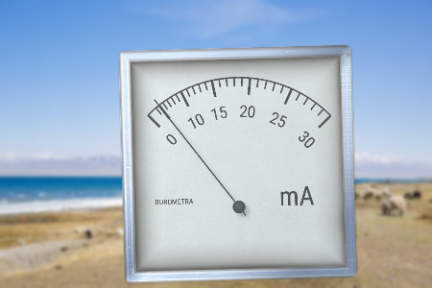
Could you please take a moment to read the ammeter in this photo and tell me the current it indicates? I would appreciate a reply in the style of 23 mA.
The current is 5 mA
